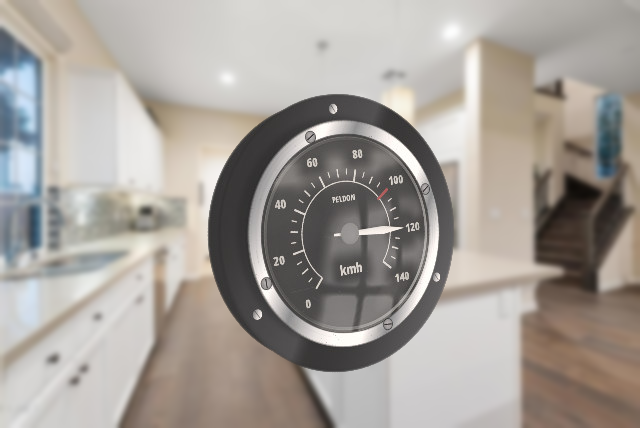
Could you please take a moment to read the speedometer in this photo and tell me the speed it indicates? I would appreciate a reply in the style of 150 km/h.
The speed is 120 km/h
